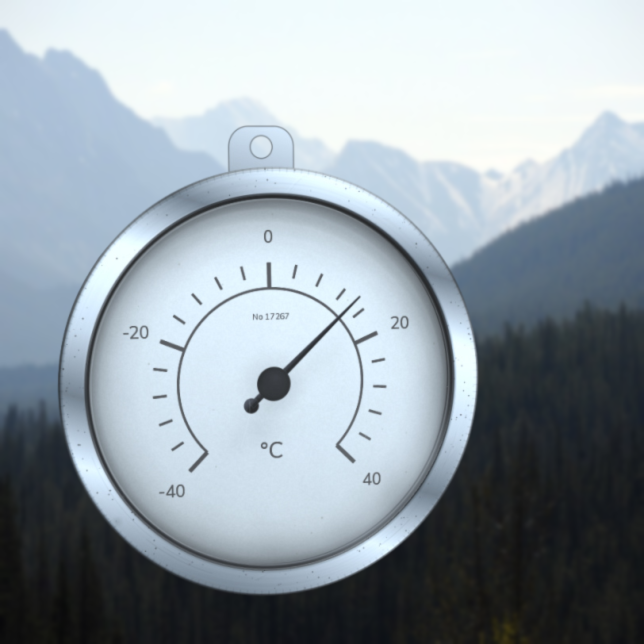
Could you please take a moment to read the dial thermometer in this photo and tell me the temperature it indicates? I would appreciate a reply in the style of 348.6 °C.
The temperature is 14 °C
